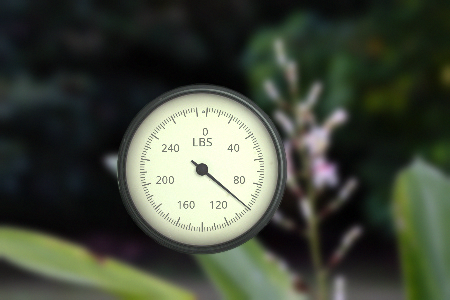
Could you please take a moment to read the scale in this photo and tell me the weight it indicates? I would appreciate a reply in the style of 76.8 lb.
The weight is 100 lb
